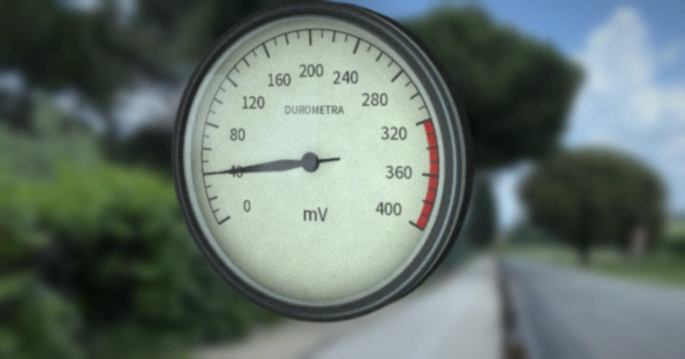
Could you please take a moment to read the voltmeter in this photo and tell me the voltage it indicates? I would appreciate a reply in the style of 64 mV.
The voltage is 40 mV
